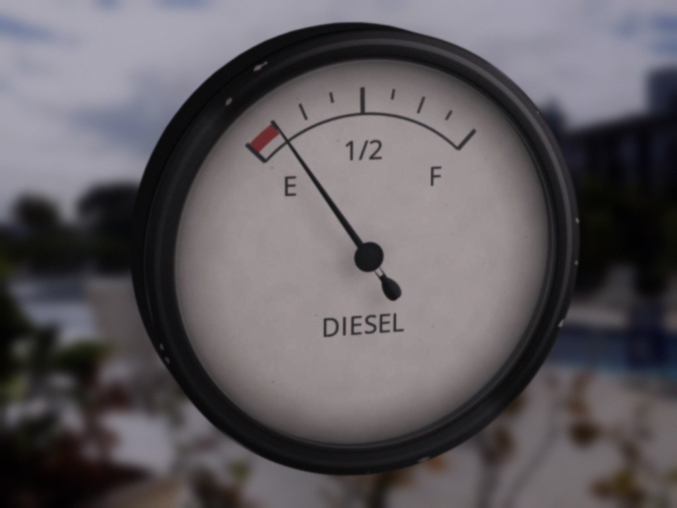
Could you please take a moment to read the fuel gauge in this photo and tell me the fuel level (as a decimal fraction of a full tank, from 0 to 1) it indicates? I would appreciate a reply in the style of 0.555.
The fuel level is 0.125
